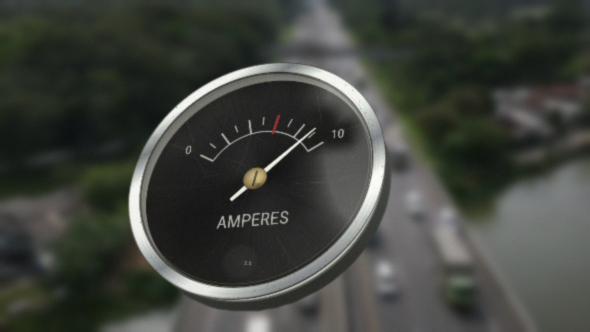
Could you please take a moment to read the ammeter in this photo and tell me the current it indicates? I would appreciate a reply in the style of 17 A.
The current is 9 A
